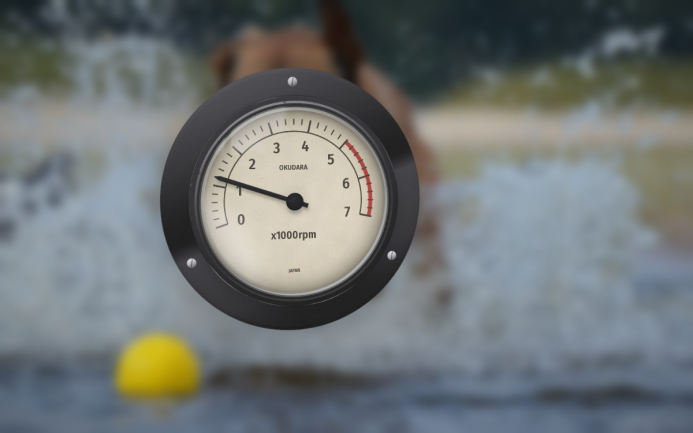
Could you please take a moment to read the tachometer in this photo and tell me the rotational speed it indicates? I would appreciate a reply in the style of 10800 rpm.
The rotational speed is 1200 rpm
